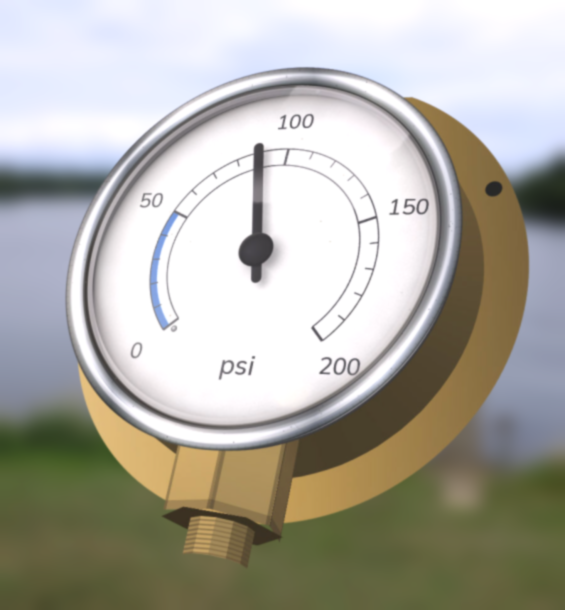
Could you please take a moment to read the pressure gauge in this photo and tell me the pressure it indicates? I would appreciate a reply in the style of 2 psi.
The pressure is 90 psi
